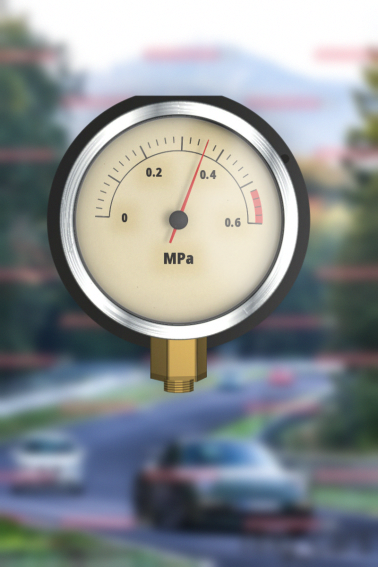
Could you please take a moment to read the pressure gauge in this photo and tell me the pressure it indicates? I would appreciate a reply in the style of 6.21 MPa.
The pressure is 0.36 MPa
